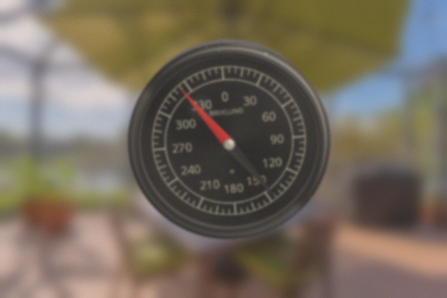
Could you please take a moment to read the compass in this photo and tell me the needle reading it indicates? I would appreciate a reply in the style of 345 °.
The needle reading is 325 °
